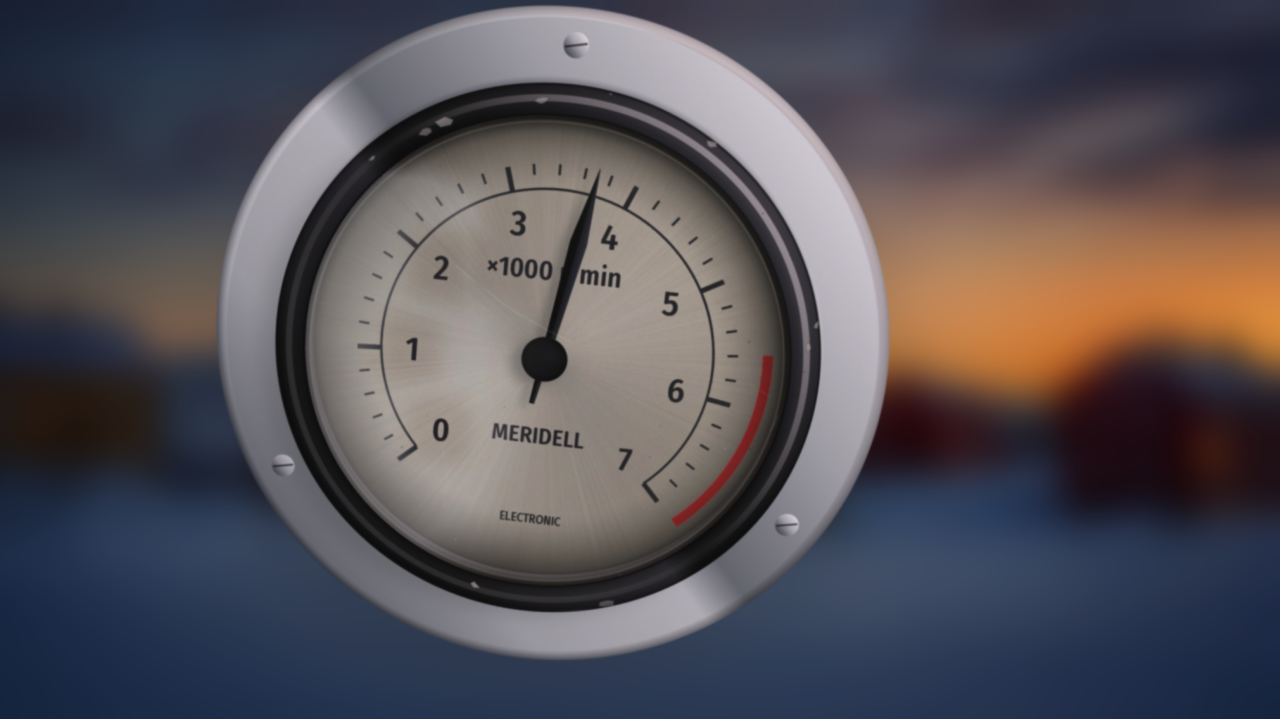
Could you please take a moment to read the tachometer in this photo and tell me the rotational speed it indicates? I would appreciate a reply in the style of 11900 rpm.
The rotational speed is 3700 rpm
